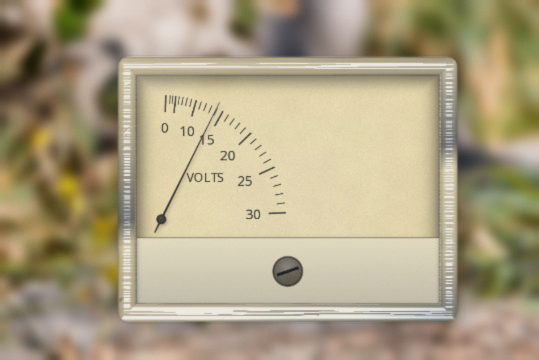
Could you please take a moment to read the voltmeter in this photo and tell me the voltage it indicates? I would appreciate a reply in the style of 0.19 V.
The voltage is 14 V
